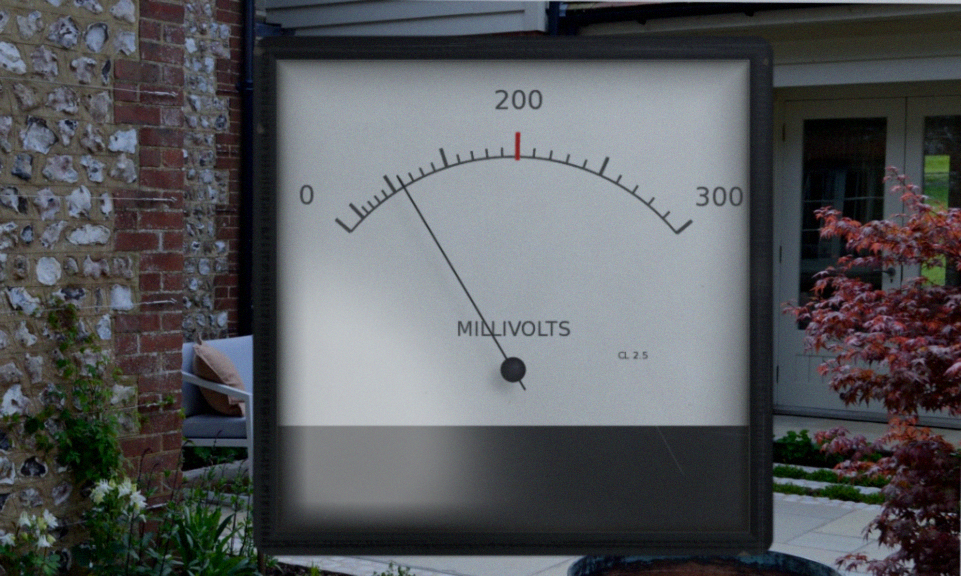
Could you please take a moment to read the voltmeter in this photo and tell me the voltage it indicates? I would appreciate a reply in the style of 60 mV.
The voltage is 110 mV
